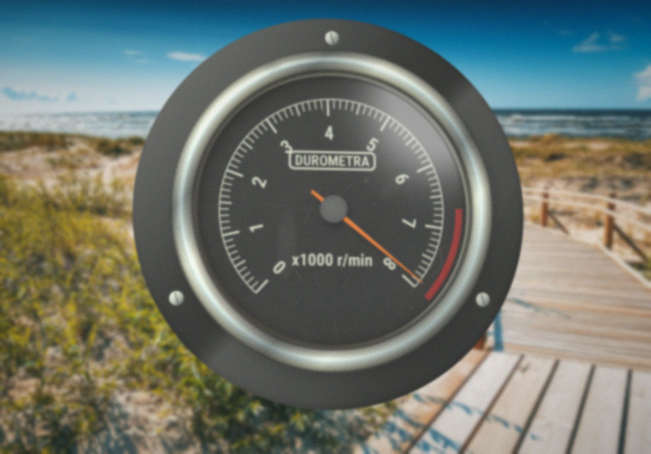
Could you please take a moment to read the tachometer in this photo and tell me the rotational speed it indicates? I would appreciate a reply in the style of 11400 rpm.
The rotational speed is 7900 rpm
